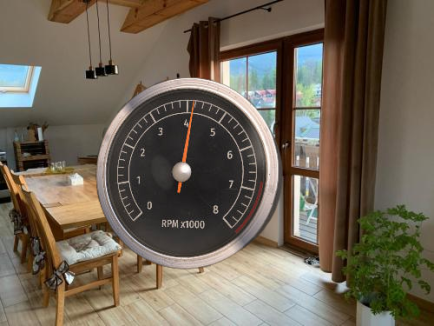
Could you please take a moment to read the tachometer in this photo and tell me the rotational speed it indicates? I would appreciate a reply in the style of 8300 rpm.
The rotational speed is 4200 rpm
